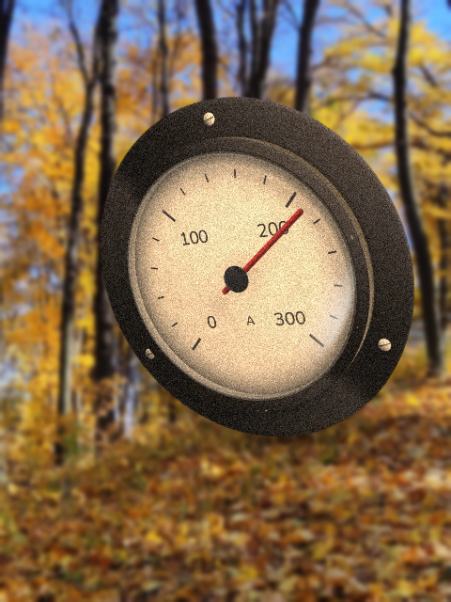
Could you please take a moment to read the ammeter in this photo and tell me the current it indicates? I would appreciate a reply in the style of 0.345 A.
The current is 210 A
